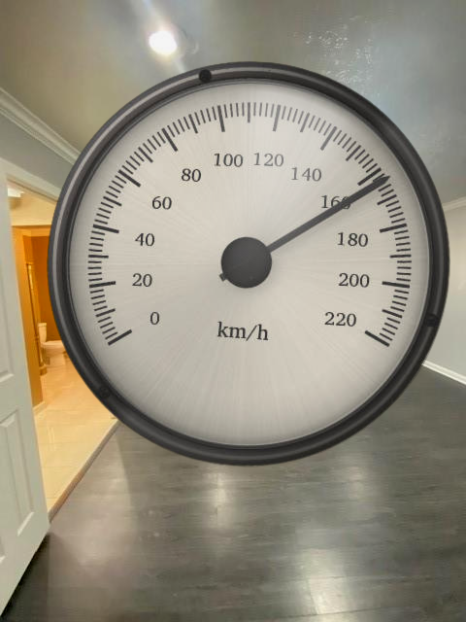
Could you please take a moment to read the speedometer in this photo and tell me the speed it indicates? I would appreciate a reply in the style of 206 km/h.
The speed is 164 km/h
